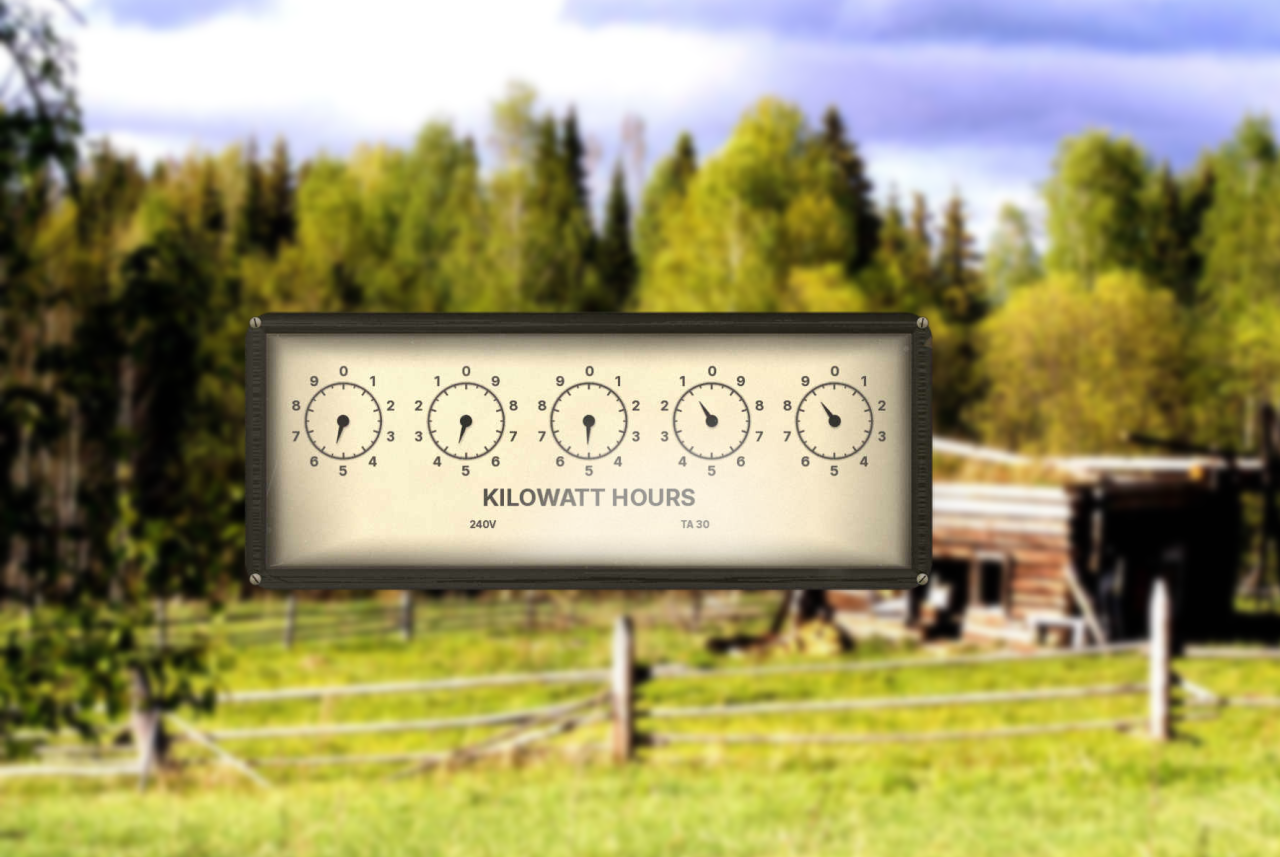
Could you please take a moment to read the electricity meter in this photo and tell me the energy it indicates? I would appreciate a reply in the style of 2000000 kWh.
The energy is 54509 kWh
